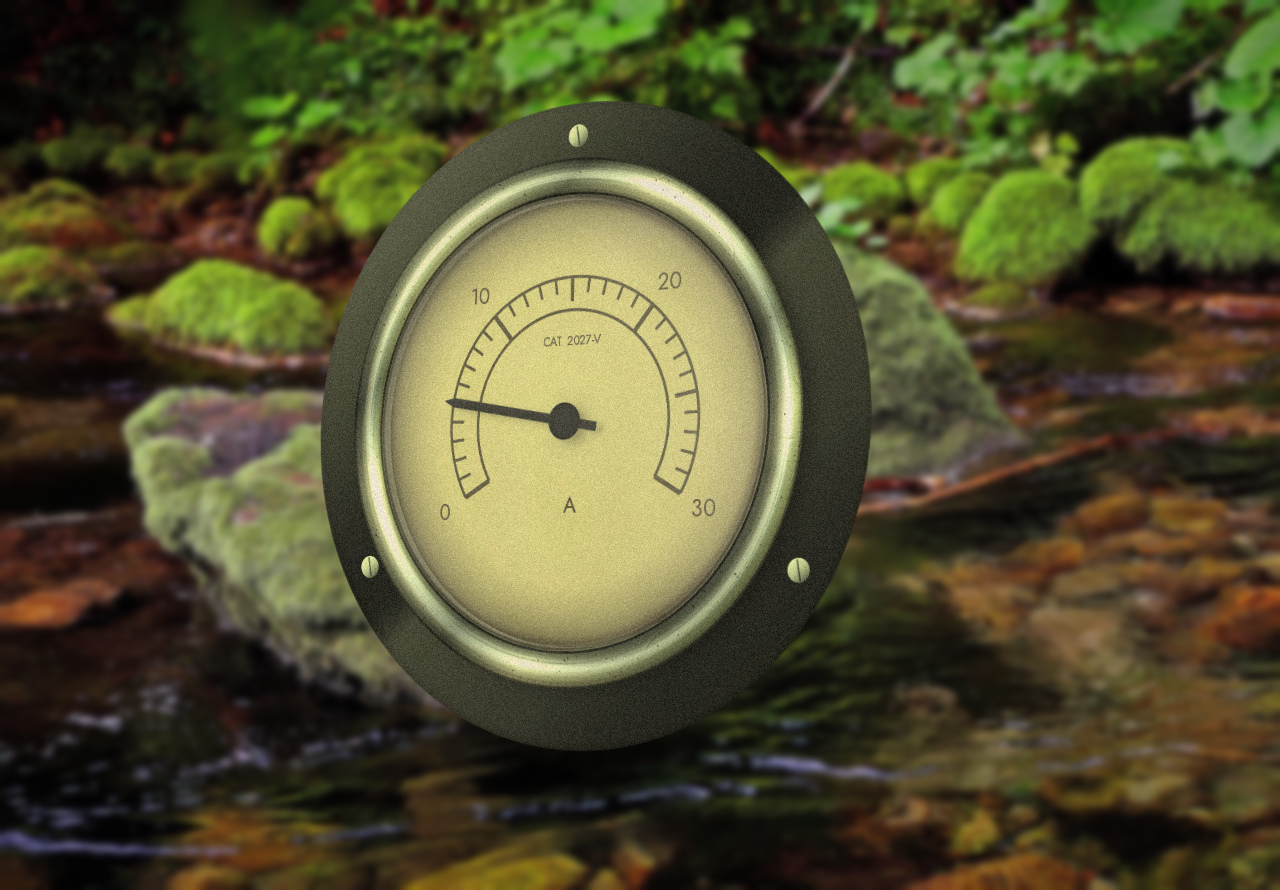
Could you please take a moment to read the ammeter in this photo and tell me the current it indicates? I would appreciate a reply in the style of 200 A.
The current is 5 A
